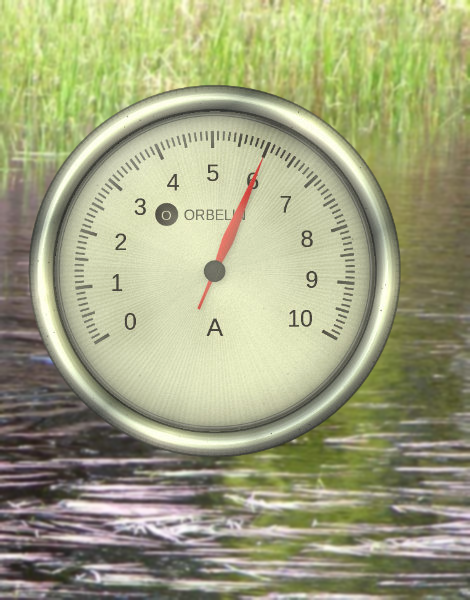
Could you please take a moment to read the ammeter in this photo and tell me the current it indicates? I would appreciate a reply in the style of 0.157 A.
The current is 6 A
